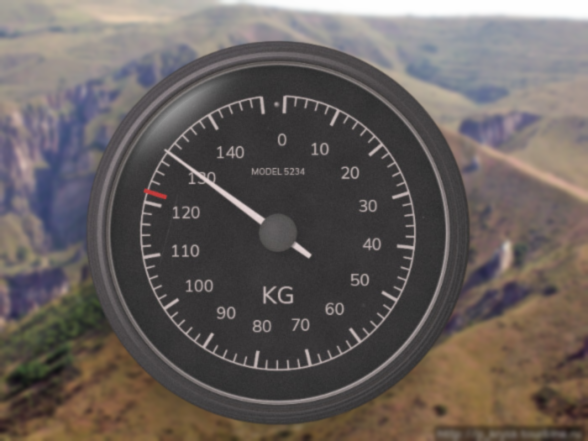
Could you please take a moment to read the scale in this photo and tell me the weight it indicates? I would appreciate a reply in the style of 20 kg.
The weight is 130 kg
